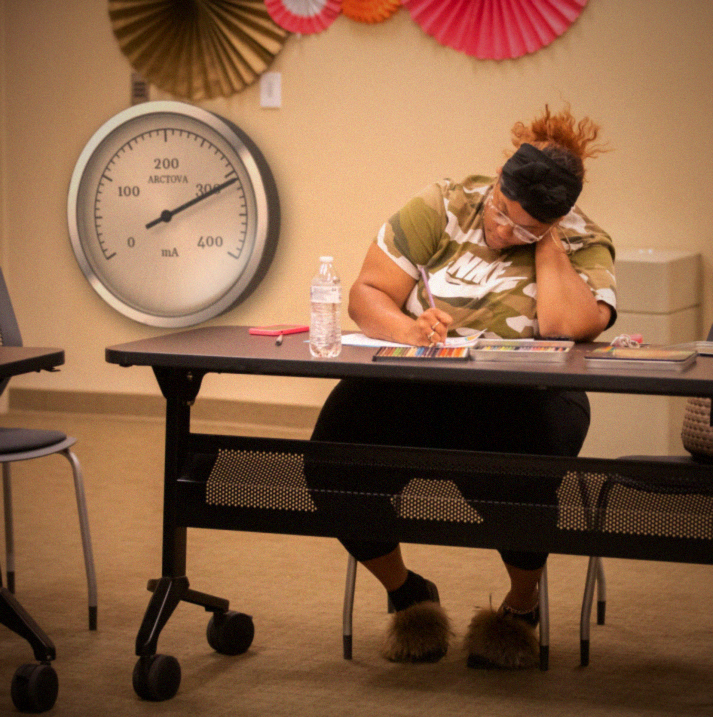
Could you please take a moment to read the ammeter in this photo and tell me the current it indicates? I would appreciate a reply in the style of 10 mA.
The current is 310 mA
